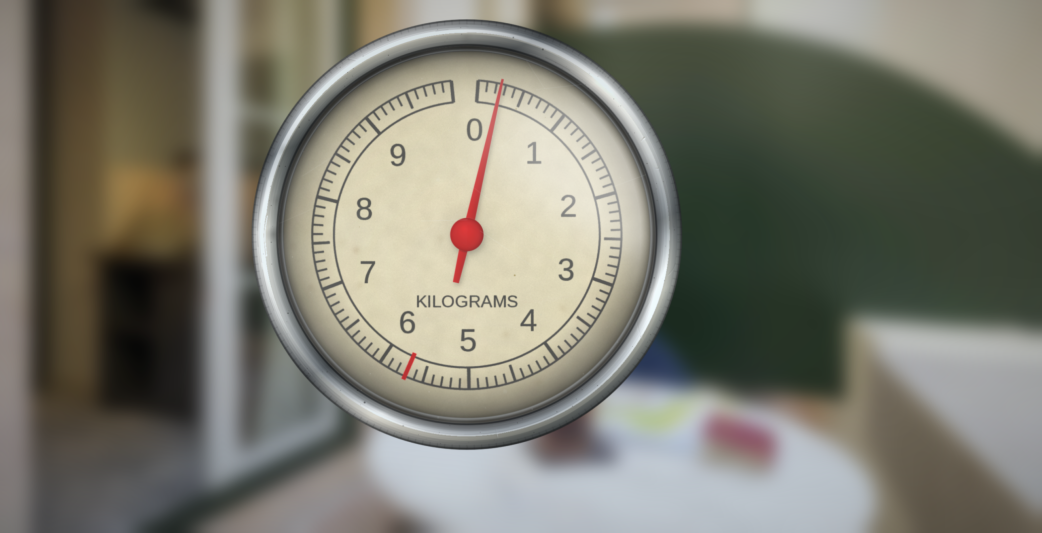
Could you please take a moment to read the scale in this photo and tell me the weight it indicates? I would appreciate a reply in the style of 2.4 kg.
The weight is 0.25 kg
